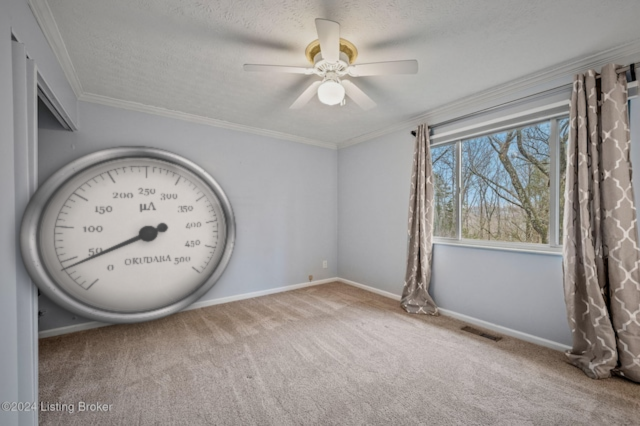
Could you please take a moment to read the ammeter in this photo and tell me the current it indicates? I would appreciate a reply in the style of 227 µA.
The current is 40 µA
